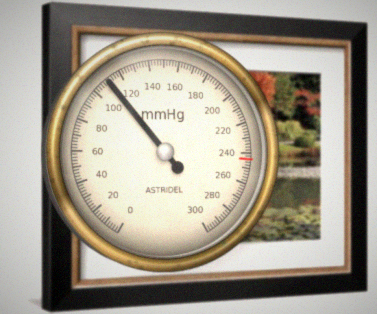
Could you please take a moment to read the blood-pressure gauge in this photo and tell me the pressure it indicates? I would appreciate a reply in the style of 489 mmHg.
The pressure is 110 mmHg
